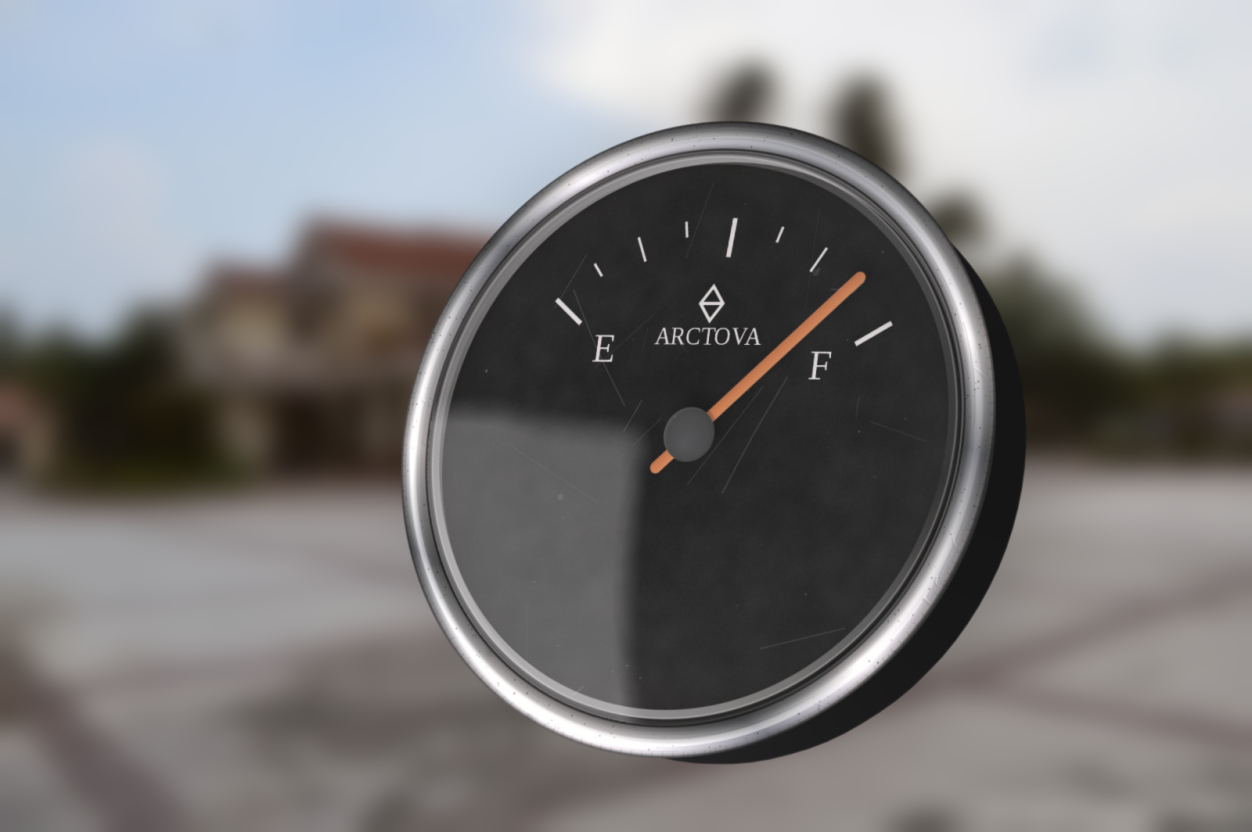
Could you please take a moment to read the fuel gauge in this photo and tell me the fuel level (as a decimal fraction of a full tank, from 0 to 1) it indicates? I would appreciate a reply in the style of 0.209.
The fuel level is 0.875
